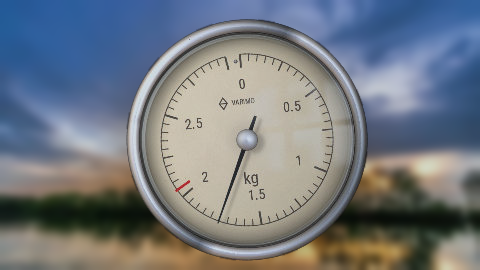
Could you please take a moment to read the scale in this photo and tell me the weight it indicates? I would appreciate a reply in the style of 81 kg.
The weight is 1.75 kg
